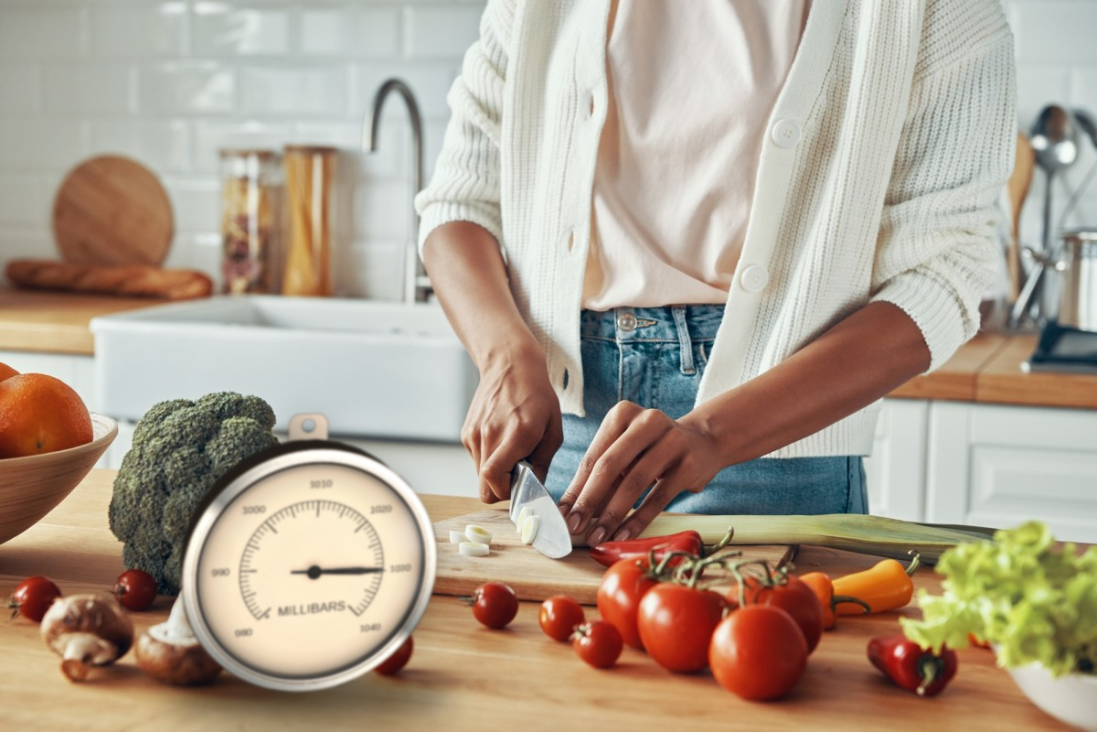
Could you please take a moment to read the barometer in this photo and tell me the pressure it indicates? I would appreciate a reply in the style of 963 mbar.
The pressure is 1030 mbar
